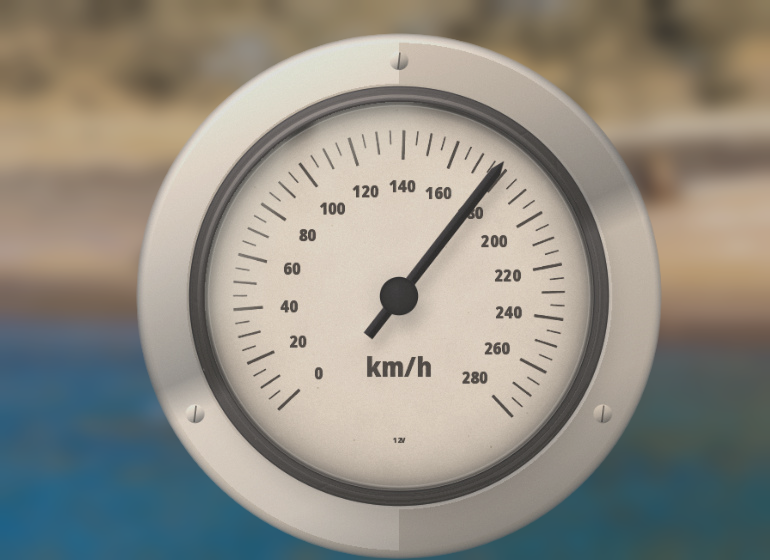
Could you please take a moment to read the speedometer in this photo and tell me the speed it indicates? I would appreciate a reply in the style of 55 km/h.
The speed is 177.5 km/h
